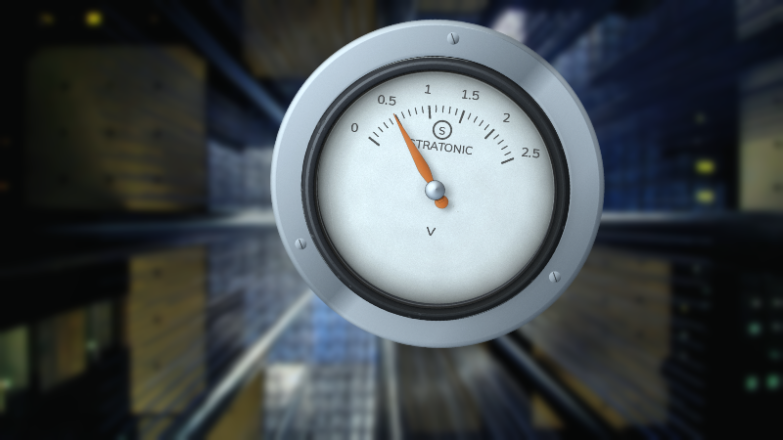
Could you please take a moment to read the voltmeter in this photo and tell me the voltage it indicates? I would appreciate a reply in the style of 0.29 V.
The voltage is 0.5 V
